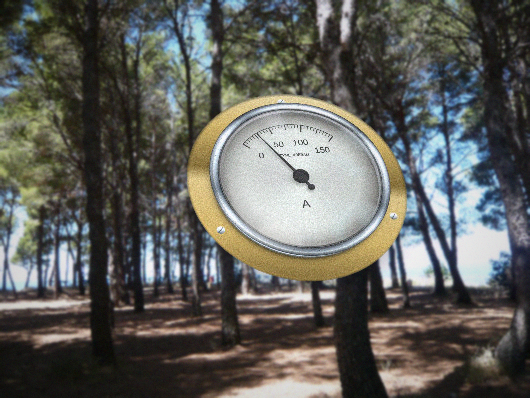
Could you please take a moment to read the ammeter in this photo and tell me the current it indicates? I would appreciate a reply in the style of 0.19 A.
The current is 25 A
